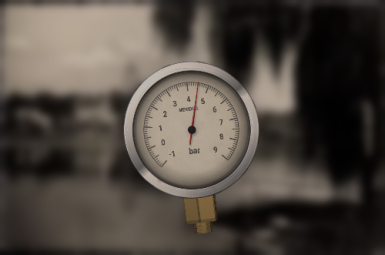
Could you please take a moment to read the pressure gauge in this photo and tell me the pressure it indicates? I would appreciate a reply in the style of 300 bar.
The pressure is 4.5 bar
